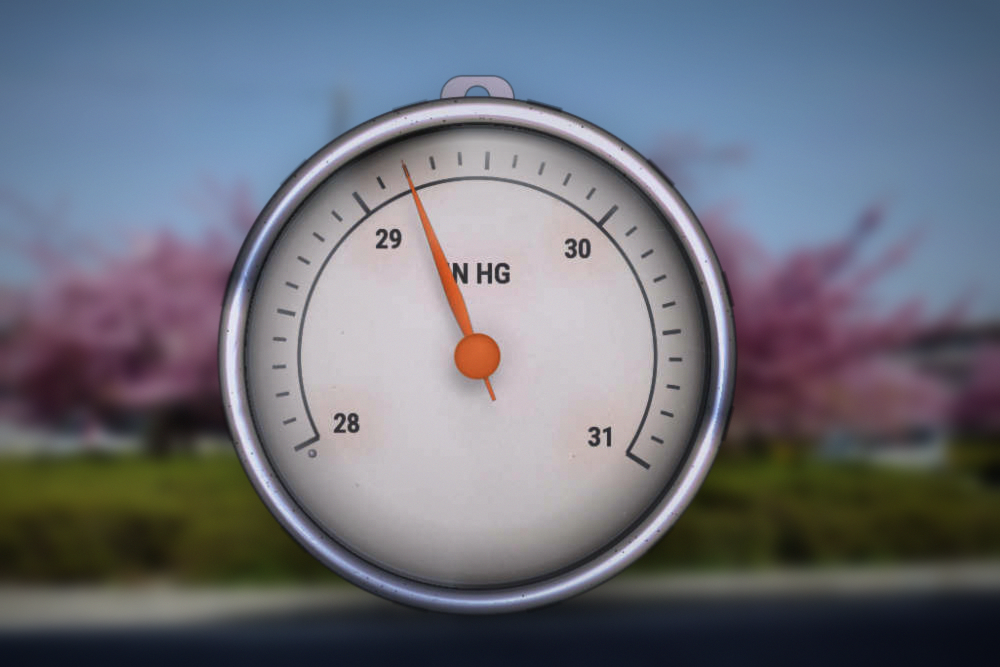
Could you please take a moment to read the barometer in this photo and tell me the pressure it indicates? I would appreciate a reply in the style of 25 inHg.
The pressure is 29.2 inHg
